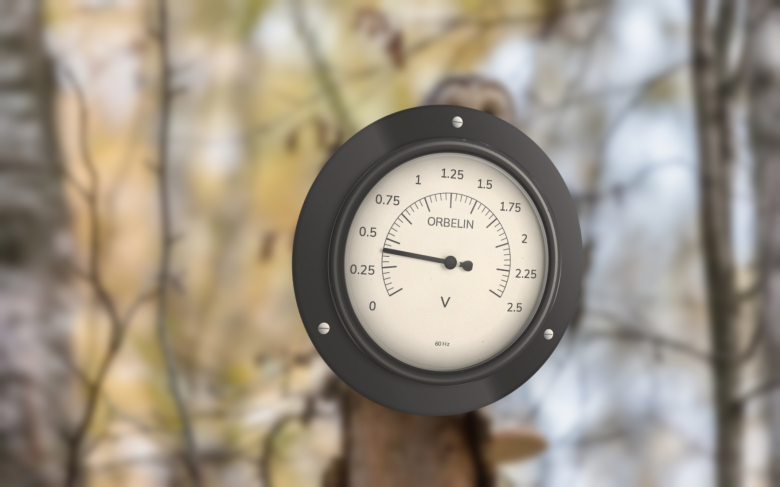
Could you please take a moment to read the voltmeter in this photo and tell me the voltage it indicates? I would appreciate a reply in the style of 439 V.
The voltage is 0.4 V
